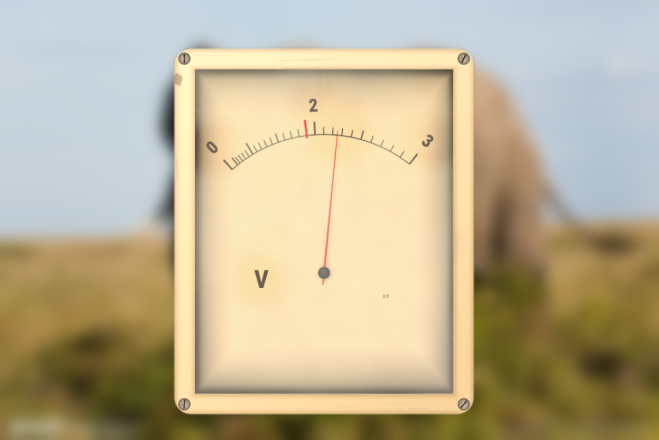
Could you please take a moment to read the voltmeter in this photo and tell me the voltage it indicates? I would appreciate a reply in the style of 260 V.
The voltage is 2.25 V
